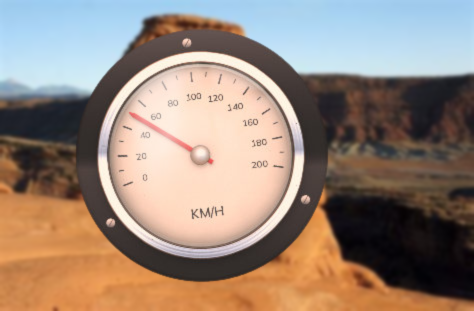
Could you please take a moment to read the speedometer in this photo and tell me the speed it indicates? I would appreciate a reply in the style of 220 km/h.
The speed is 50 km/h
